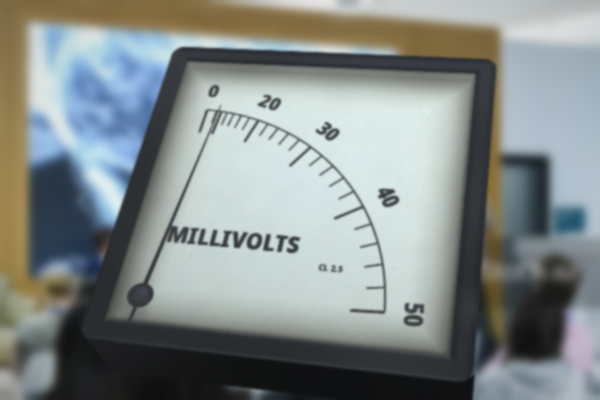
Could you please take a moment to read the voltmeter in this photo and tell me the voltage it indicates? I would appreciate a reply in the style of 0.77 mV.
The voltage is 10 mV
